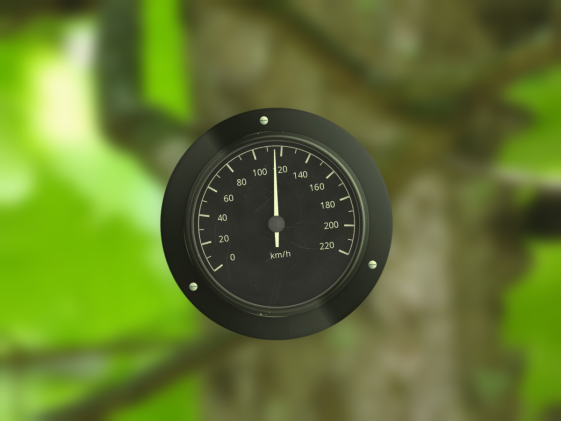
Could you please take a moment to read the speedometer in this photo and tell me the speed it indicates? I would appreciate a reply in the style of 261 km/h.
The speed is 115 km/h
